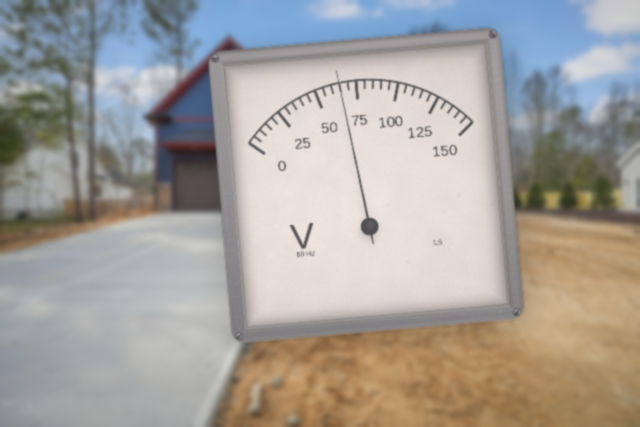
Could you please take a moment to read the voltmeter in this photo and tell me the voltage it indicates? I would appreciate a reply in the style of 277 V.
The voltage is 65 V
